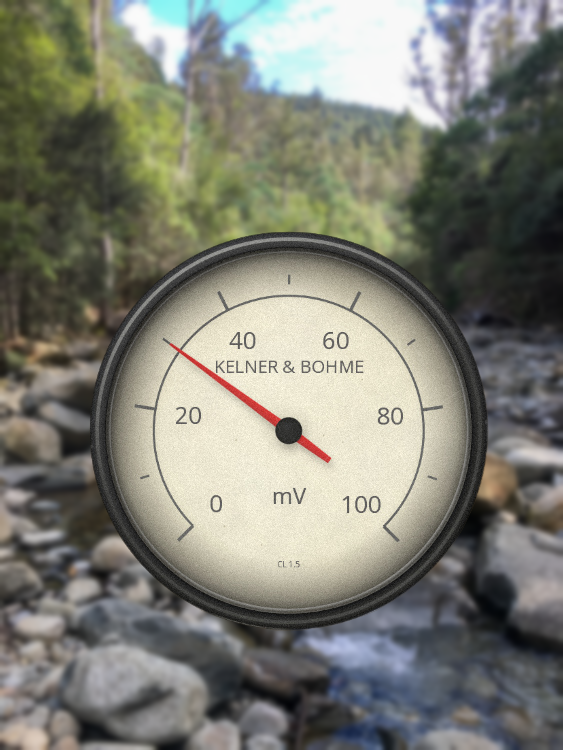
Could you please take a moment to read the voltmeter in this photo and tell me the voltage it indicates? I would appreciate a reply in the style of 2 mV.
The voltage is 30 mV
